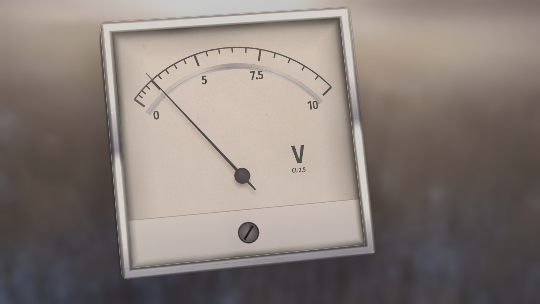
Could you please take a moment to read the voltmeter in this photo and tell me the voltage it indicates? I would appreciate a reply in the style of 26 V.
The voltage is 2.5 V
